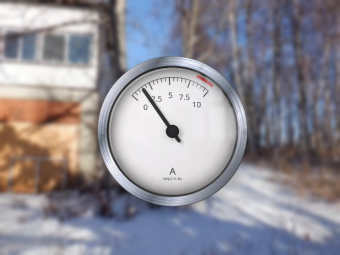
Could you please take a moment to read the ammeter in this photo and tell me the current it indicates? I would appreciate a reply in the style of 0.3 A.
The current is 1.5 A
